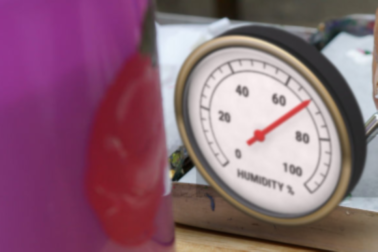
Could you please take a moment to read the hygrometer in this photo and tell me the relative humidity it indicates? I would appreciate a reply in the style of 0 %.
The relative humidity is 68 %
